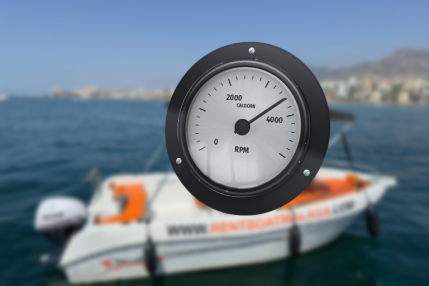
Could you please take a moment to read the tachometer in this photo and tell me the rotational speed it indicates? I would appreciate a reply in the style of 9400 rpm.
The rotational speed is 3600 rpm
